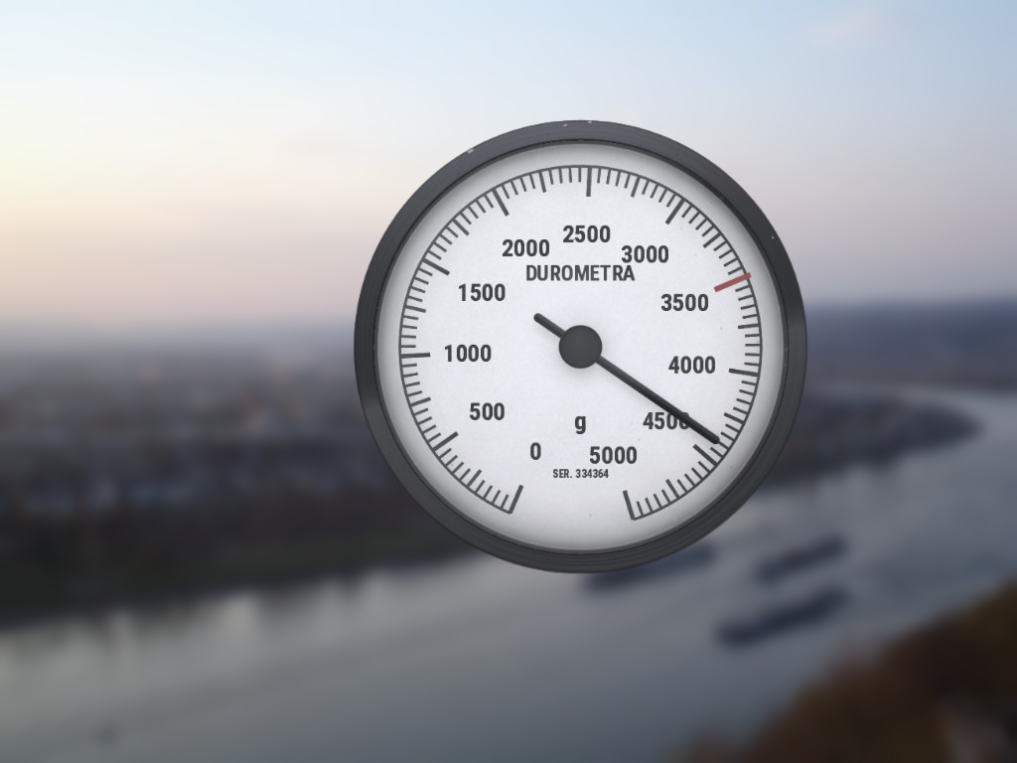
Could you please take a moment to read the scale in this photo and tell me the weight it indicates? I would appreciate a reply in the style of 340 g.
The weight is 4400 g
